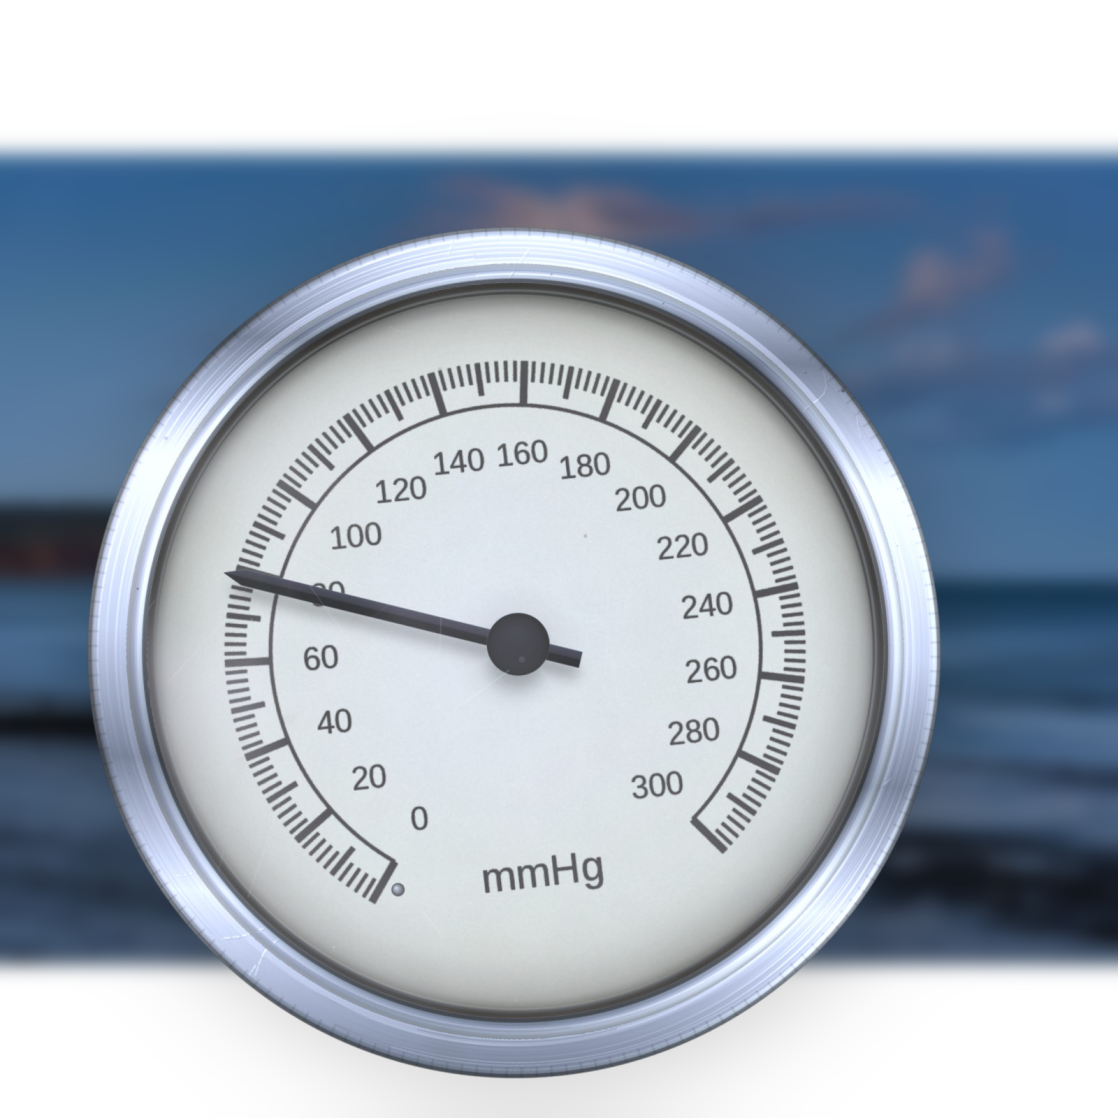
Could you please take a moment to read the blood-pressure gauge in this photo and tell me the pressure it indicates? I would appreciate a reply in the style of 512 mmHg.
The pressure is 78 mmHg
